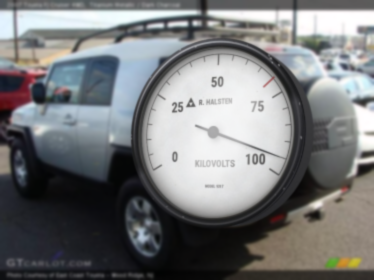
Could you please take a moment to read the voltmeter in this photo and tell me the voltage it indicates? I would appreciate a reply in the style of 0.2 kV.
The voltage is 95 kV
